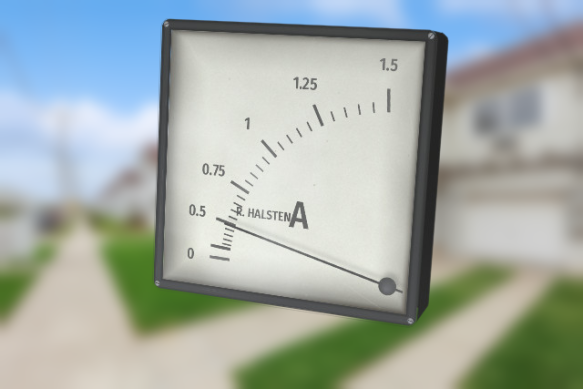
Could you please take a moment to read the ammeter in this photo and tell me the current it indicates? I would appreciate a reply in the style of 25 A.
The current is 0.5 A
